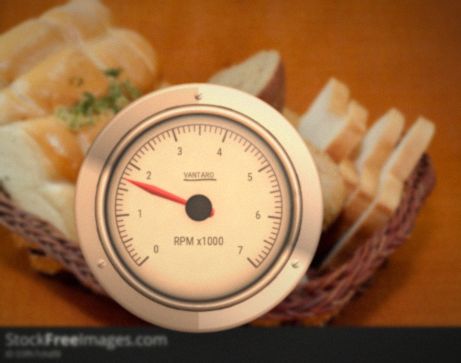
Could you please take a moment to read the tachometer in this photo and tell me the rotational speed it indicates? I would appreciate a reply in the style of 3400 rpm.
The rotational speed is 1700 rpm
